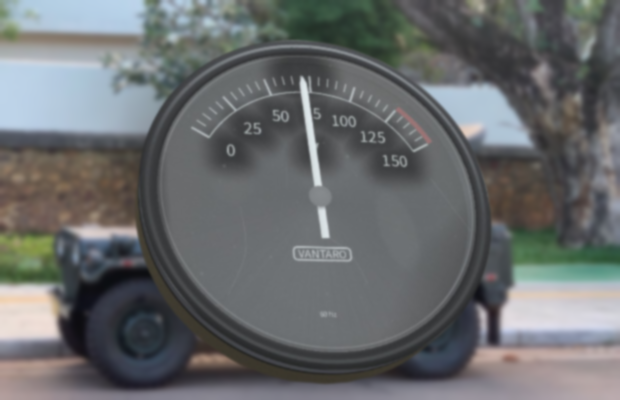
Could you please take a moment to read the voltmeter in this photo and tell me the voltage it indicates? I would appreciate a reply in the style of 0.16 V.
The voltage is 70 V
